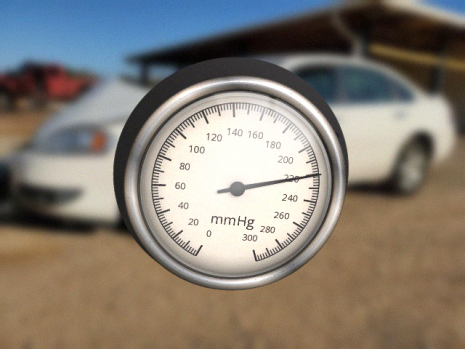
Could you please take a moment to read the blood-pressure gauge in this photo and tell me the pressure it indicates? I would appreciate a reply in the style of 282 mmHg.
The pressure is 220 mmHg
